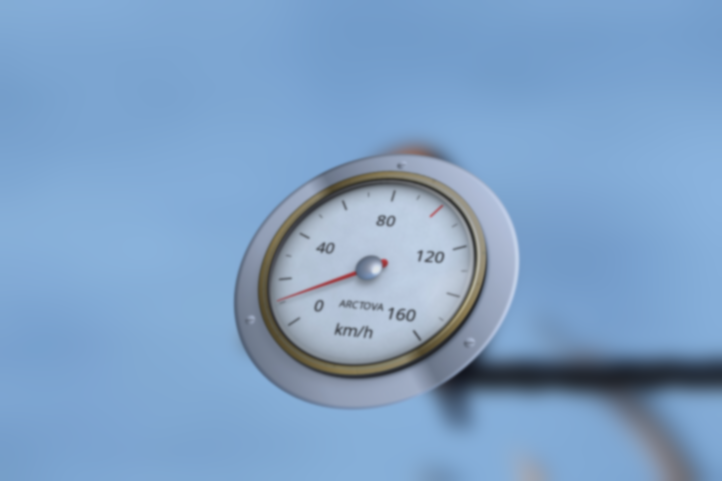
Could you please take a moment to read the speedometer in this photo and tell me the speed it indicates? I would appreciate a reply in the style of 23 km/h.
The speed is 10 km/h
